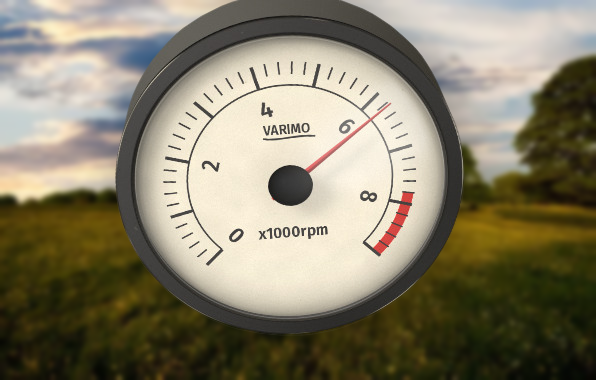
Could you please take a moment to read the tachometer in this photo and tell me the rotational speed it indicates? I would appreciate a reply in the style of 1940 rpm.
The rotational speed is 6200 rpm
